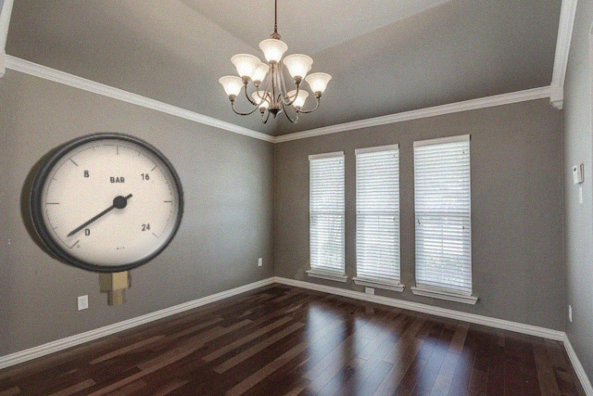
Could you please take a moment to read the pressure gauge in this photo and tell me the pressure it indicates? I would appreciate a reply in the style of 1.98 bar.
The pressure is 1 bar
